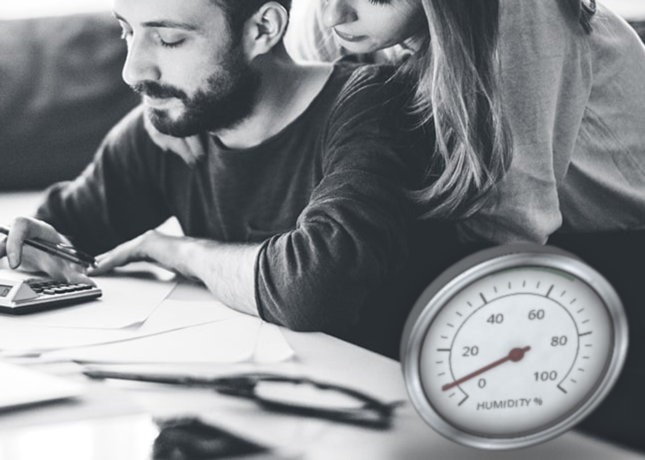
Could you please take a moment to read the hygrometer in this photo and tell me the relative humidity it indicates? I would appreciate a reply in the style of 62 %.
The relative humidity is 8 %
